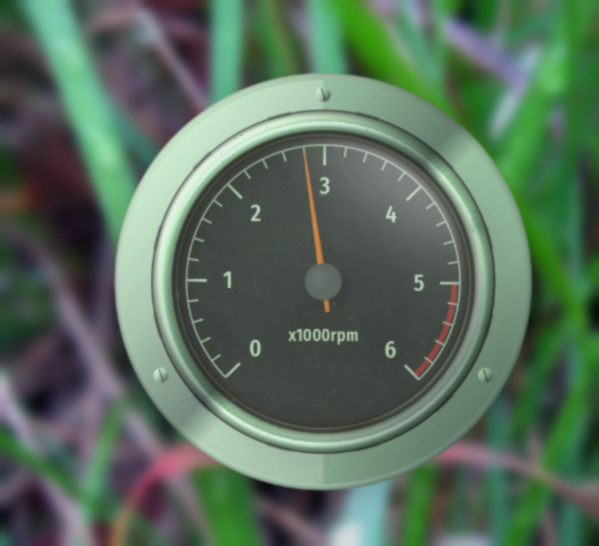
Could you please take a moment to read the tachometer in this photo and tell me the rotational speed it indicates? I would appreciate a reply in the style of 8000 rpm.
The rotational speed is 2800 rpm
